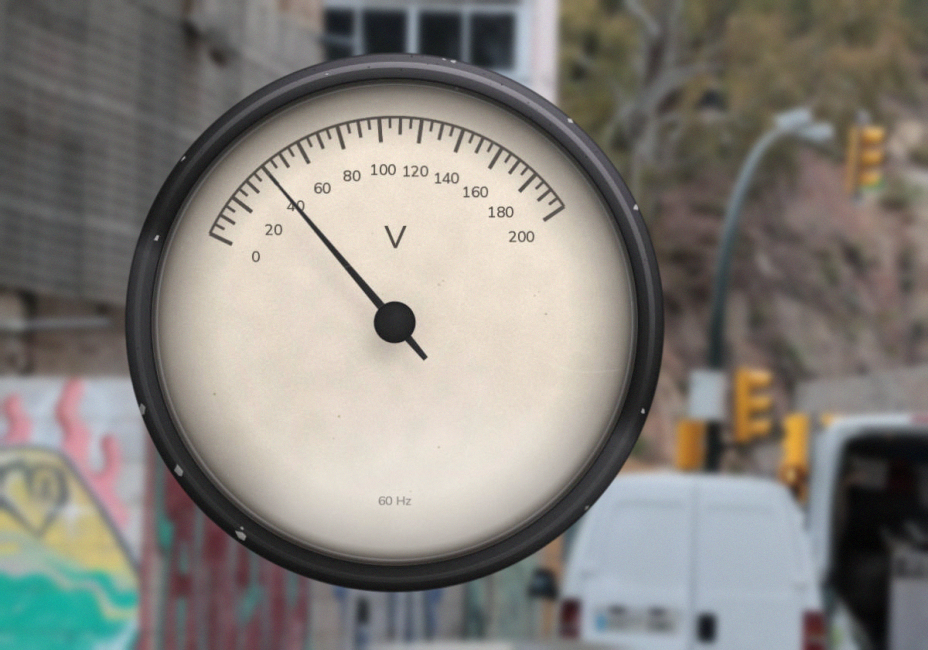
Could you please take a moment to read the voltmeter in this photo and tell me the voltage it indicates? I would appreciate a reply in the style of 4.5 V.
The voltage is 40 V
